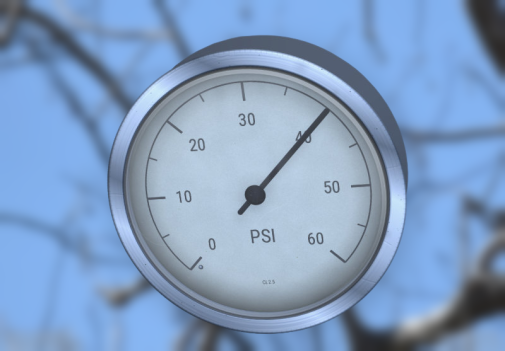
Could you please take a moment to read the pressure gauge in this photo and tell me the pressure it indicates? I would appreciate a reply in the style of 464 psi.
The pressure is 40 psi
